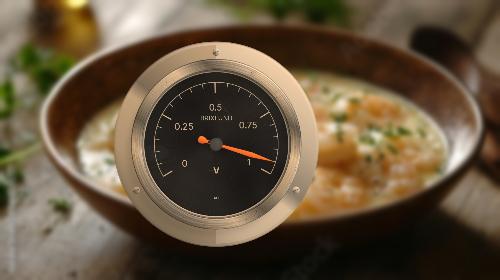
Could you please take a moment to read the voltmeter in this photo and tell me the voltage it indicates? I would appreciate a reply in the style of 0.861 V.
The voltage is 0.95 V
